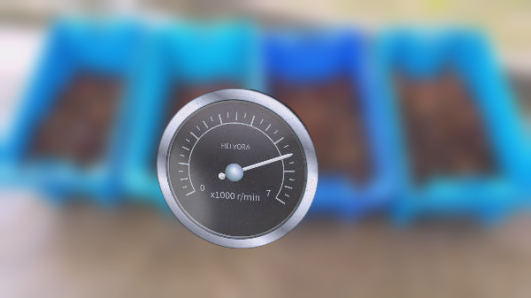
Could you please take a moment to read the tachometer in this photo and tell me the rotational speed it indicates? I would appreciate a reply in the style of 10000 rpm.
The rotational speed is 5500 rpm
